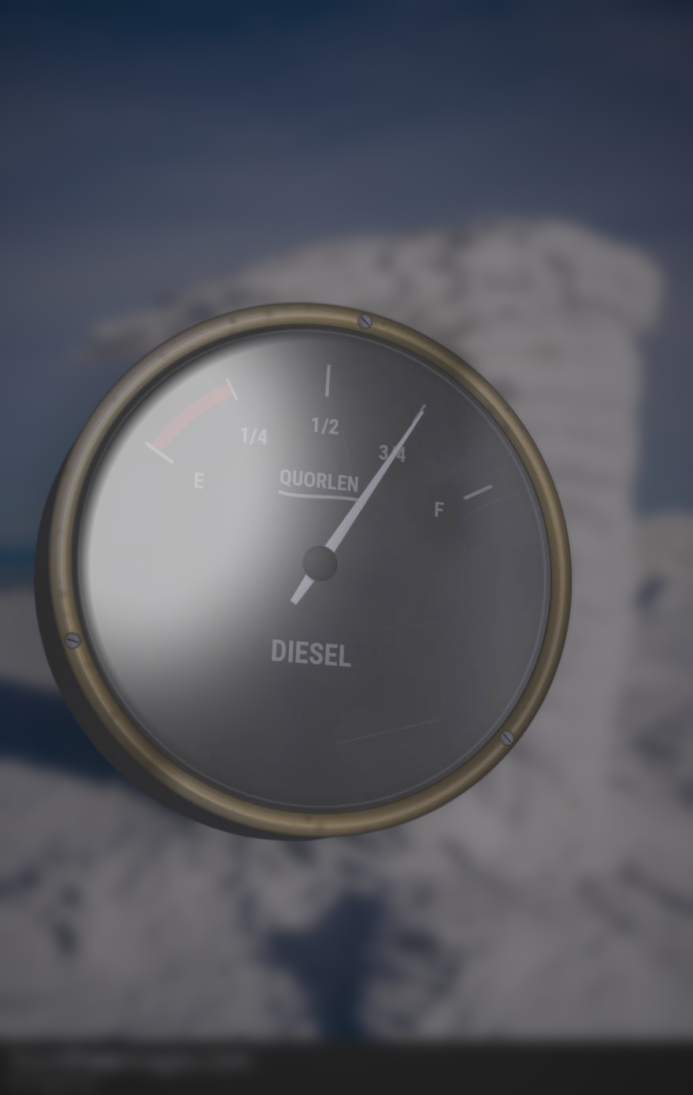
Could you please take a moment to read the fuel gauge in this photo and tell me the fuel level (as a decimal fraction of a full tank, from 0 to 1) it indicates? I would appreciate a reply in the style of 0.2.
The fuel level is 0.75
